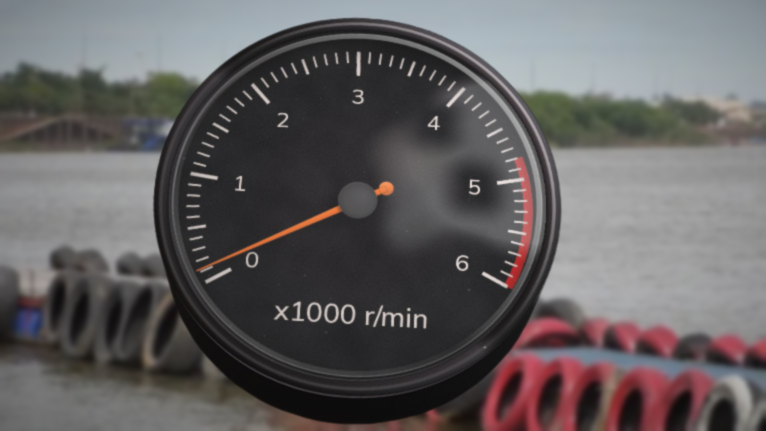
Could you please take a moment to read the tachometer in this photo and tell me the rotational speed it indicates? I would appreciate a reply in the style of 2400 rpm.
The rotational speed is 100 rpm
